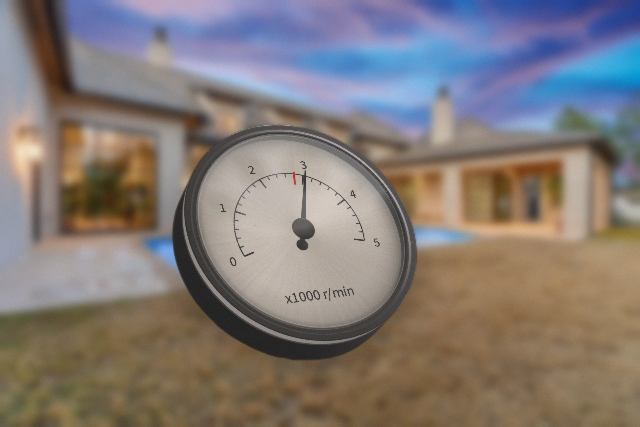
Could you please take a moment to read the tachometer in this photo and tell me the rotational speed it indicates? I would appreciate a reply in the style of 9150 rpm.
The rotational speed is 3000 rpm
